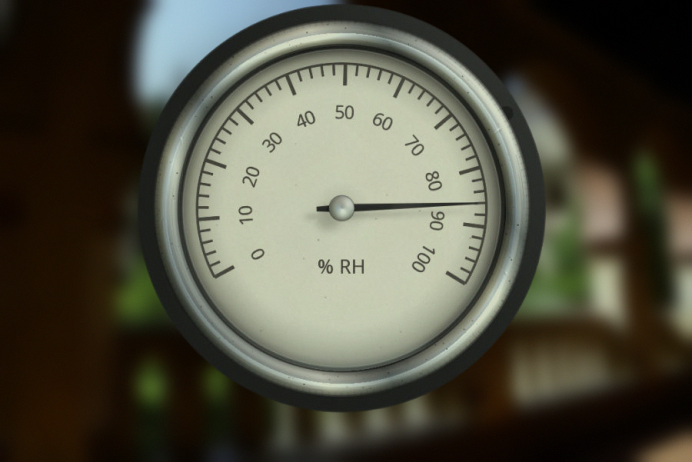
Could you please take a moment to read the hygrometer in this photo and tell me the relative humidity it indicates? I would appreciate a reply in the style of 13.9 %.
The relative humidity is 86 %
